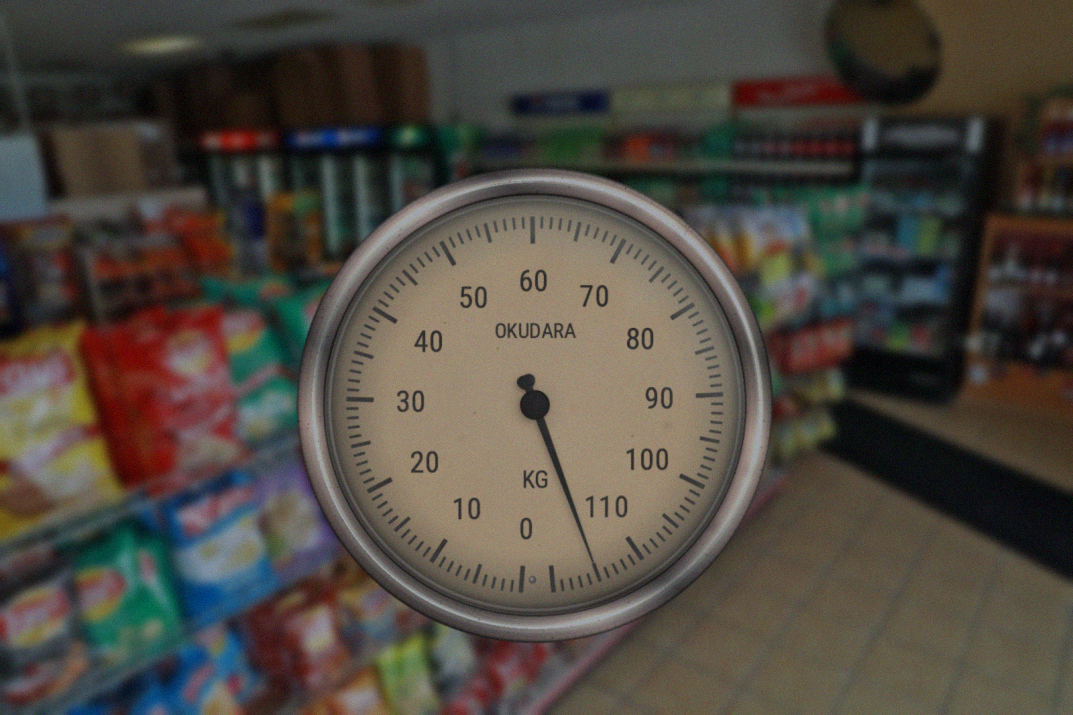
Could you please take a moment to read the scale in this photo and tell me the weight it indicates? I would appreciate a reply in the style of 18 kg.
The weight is 115 kg
